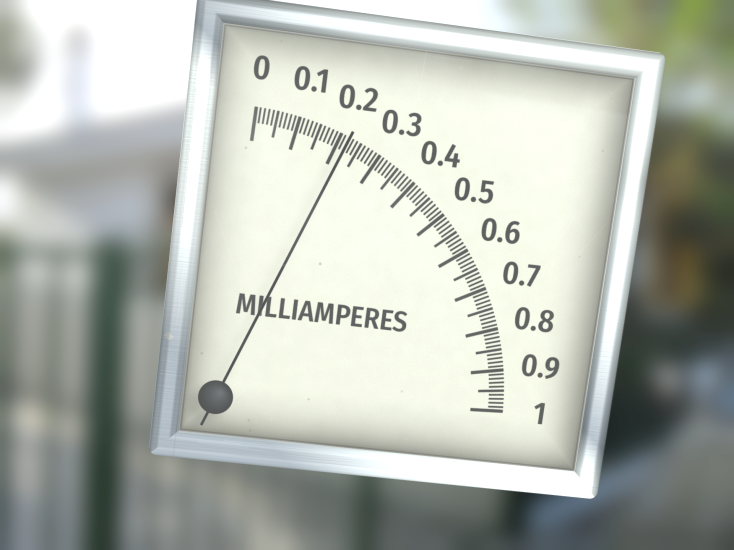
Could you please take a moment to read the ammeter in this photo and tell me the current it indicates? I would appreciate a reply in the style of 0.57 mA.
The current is 0.22 mA
